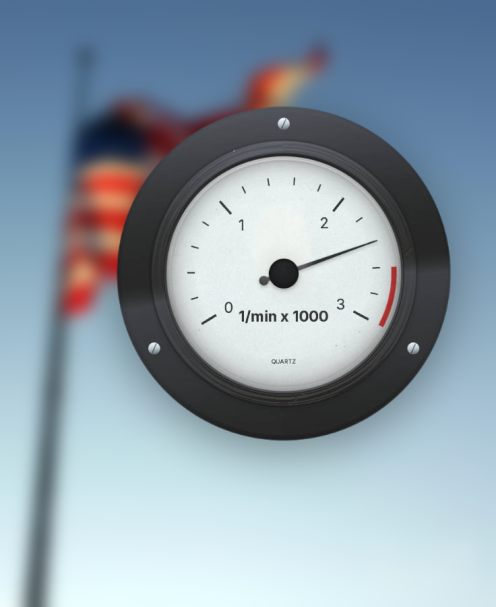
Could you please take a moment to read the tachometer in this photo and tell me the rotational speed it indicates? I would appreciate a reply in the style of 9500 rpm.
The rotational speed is 2400 rpm
